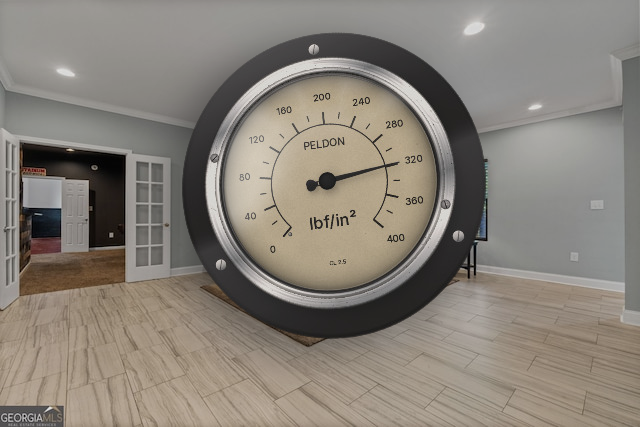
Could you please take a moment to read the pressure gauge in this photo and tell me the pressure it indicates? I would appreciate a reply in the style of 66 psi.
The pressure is 320 psi
